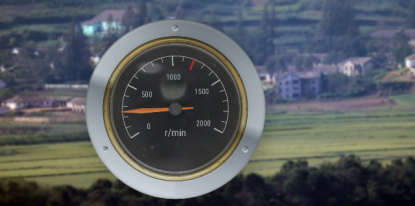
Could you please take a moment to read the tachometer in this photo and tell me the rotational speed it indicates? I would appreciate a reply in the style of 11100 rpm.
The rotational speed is 250 rpm
